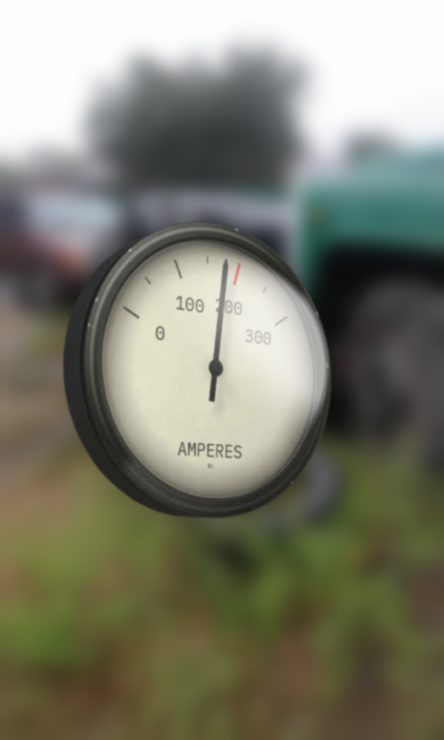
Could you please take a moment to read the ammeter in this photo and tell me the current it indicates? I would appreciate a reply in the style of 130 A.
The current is 175 A
